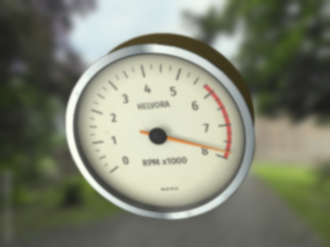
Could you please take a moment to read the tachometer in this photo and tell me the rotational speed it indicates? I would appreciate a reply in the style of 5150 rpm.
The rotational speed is 7750 rpm
